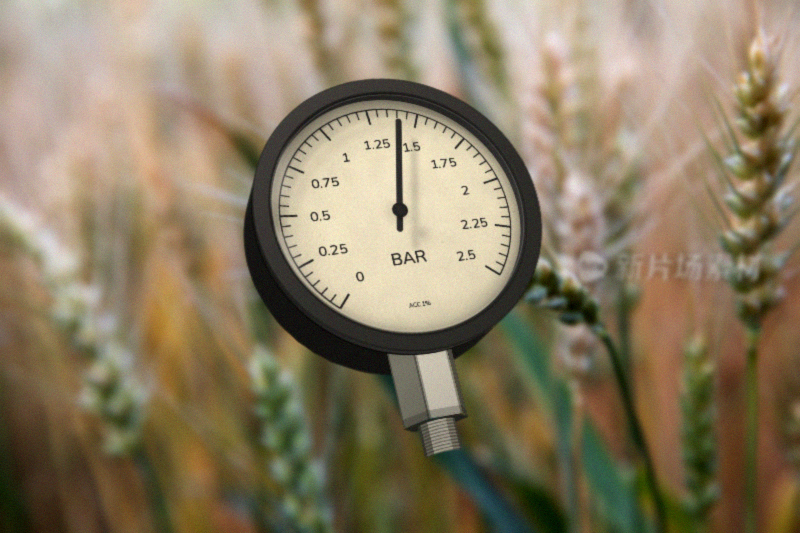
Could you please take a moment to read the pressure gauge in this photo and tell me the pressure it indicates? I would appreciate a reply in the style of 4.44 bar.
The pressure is 1.4 bar
